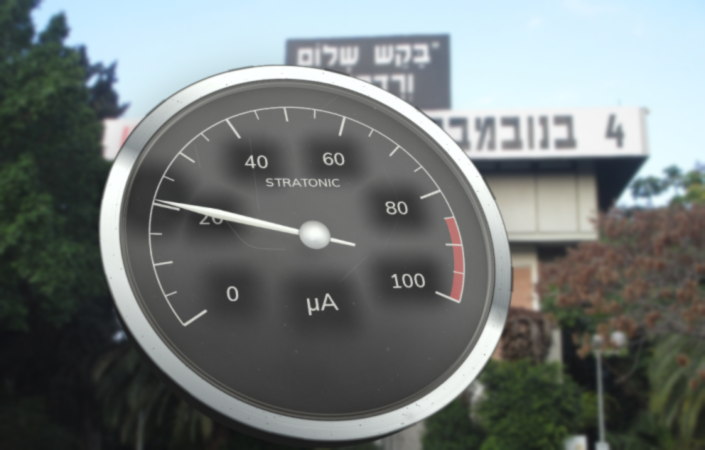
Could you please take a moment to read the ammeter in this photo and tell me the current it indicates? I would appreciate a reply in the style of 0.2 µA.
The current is 20 µA
